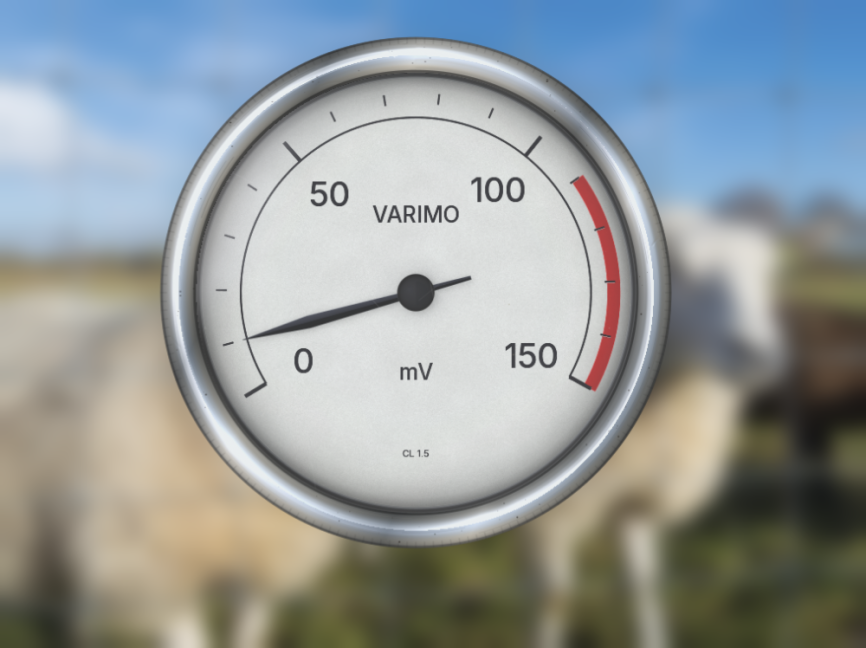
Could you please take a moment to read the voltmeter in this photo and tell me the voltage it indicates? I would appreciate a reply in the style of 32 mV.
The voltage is 10 mV
